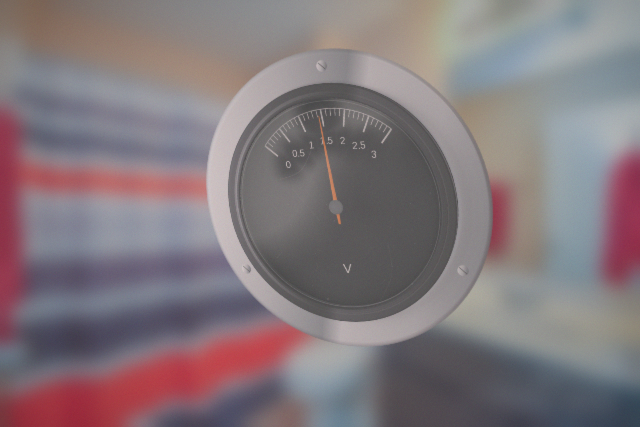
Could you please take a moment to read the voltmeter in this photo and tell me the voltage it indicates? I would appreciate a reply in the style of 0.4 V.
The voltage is 1.5 V
